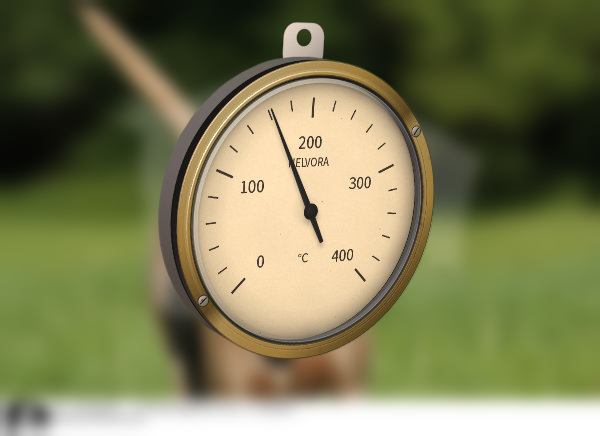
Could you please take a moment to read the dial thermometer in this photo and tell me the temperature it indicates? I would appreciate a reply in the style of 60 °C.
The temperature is 160 °C
